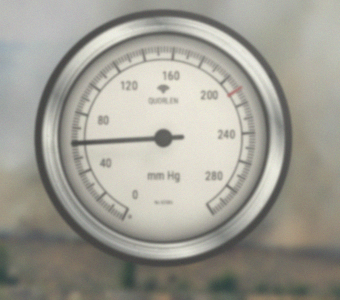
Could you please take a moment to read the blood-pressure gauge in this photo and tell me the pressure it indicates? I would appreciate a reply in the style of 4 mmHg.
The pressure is 60 mmHg
